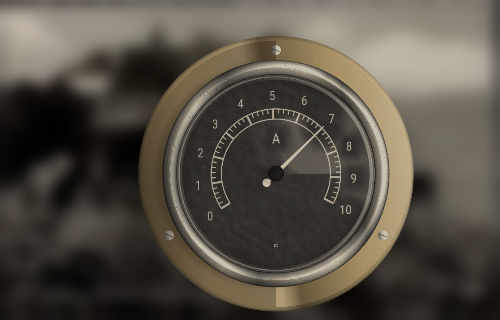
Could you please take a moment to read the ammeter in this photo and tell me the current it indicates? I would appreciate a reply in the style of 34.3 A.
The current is 7 A
